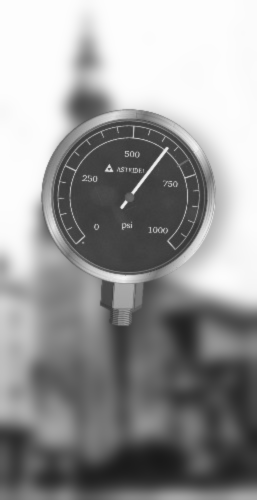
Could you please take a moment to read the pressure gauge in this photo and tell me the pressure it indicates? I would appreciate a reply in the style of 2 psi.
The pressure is 625 psi
